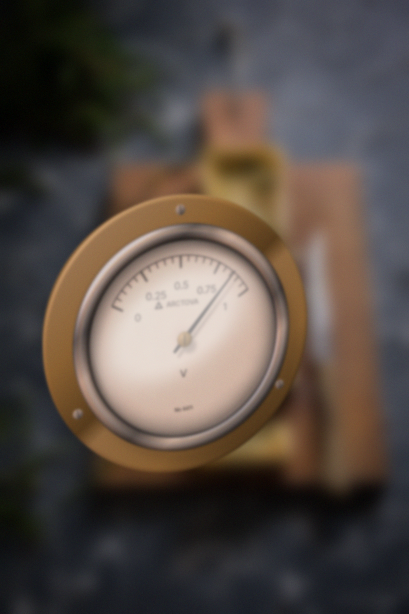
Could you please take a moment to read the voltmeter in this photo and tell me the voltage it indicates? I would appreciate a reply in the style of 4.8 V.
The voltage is 0.85 V
